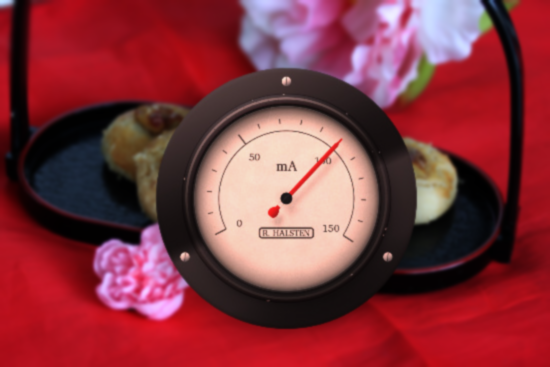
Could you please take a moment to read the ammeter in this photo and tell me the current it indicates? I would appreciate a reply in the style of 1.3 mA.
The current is 100 mA
